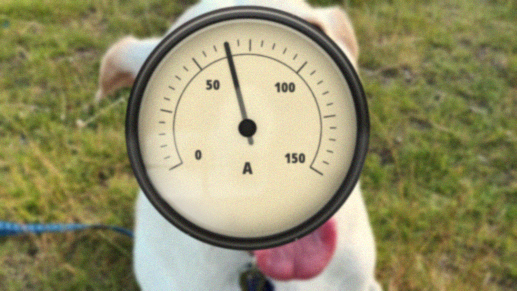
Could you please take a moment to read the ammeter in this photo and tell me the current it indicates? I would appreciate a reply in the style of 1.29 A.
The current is 65 A
